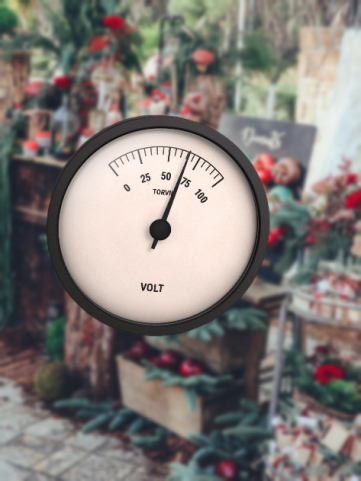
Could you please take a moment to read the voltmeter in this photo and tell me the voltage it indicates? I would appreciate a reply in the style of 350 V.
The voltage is 65 V
